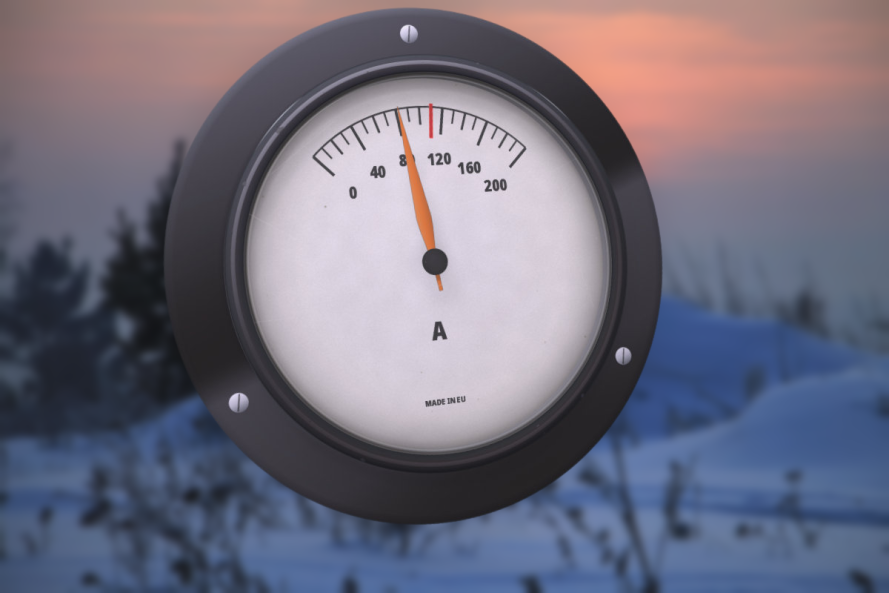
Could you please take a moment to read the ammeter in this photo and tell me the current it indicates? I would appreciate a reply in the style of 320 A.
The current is 80 A
